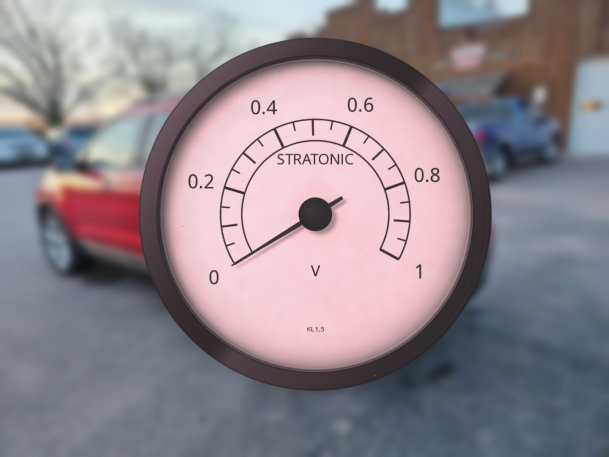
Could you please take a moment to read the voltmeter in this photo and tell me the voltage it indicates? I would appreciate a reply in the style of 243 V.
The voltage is 0 V
